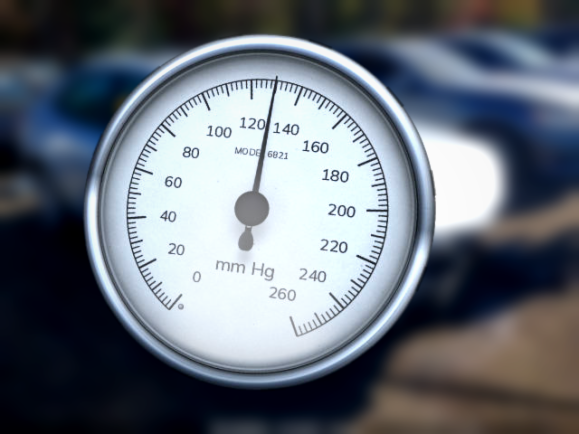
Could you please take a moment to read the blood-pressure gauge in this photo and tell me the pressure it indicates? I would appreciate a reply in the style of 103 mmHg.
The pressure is 130 mmHg
